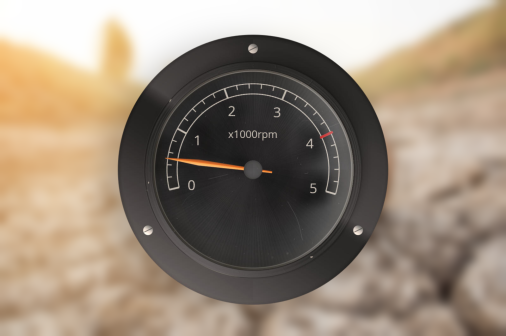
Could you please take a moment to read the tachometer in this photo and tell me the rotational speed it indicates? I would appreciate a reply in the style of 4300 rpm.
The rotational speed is 500 rpm
